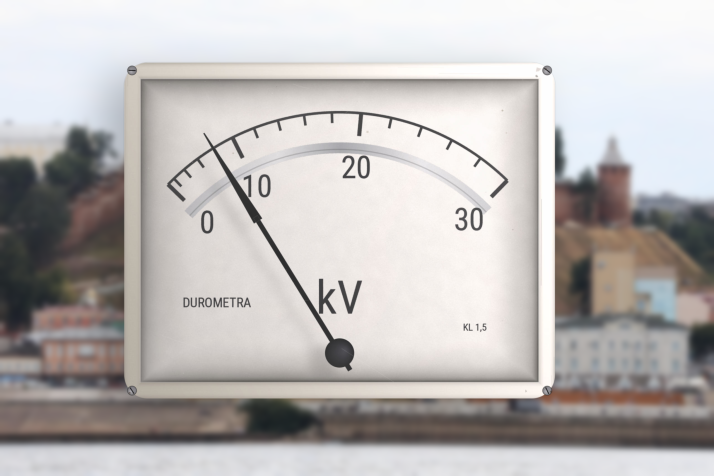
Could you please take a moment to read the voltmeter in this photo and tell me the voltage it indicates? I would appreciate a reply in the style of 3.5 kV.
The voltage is 8 kV
